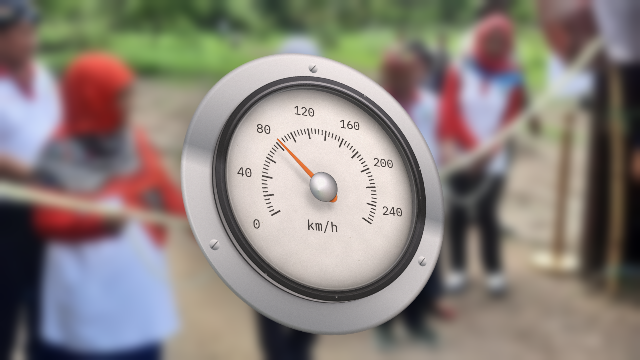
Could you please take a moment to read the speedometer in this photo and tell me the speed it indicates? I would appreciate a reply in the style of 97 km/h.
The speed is 80 km/h
